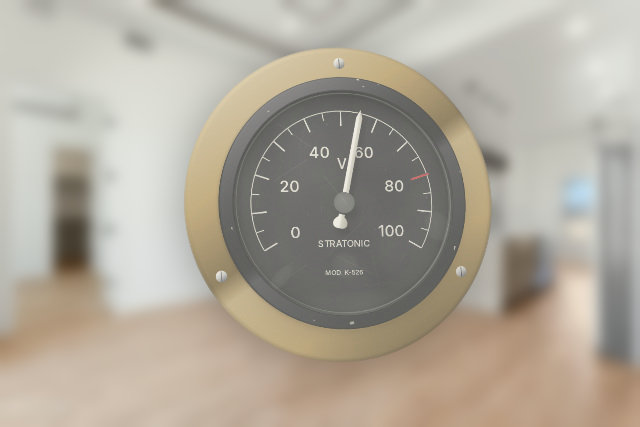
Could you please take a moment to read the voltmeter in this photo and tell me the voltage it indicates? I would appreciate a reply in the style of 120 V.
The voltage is 55 V
